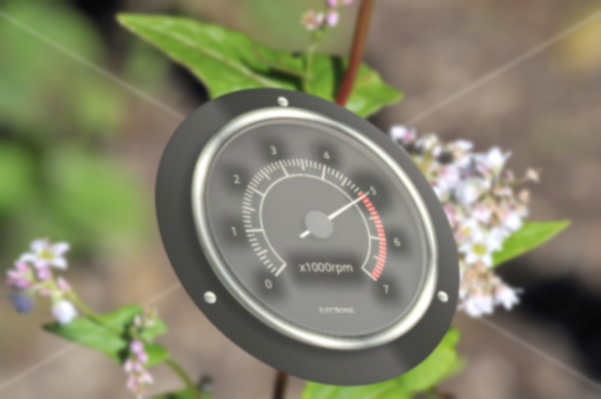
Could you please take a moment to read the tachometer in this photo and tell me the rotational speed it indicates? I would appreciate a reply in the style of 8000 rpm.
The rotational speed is 5000 rpm
